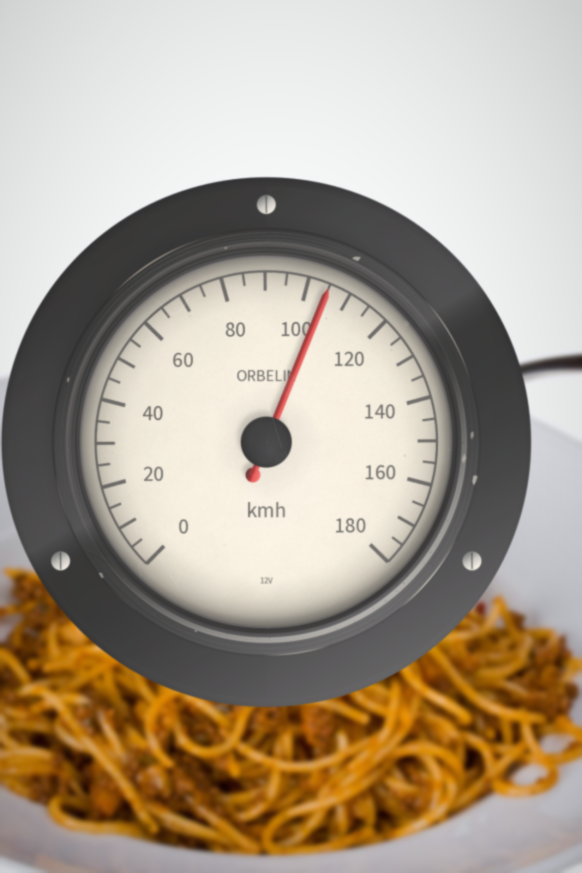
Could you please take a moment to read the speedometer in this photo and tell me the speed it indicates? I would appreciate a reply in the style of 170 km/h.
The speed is 105 km/h
